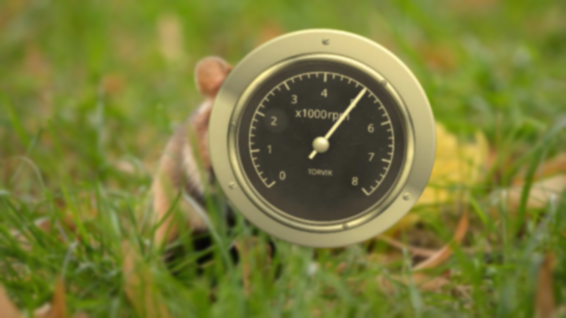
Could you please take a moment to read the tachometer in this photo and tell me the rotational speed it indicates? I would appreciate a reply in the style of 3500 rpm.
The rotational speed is 5000 rpm
